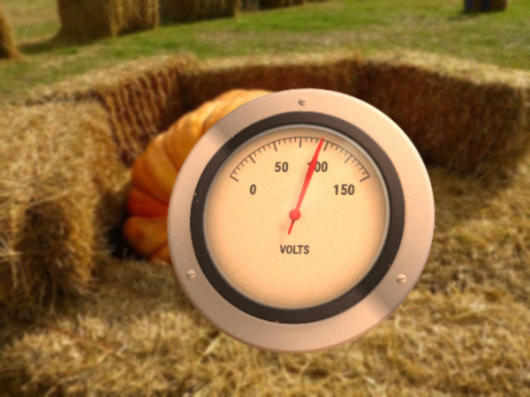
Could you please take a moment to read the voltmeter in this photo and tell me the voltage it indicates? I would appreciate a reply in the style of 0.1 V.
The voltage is 95 V
